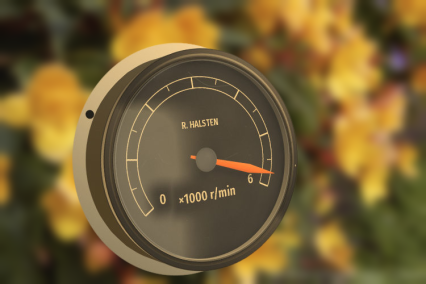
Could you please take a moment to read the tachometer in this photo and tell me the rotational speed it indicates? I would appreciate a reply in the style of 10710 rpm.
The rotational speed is 5750 rpm
